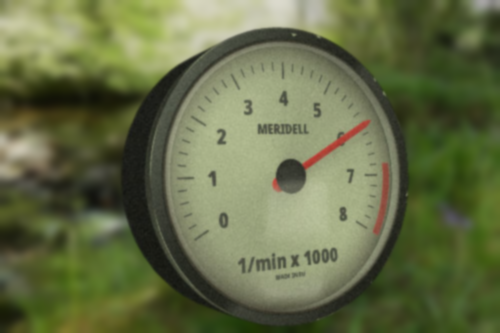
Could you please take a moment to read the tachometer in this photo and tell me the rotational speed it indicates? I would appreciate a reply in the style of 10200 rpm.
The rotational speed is 6000 rpm
